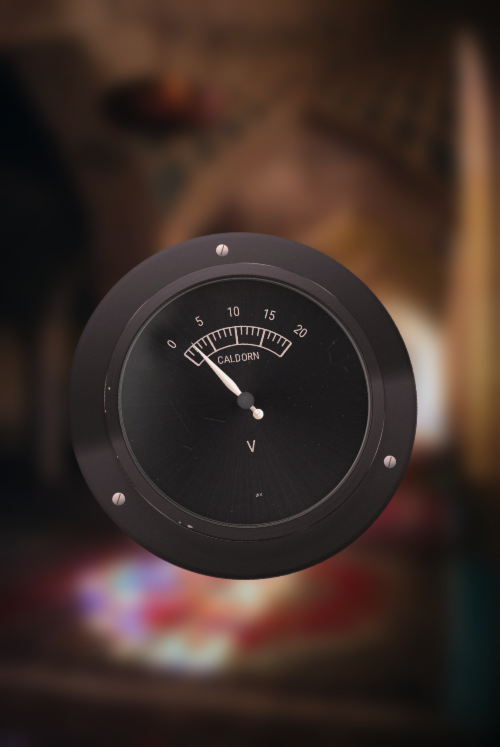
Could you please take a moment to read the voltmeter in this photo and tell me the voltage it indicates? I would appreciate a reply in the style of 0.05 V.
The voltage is 2 V
